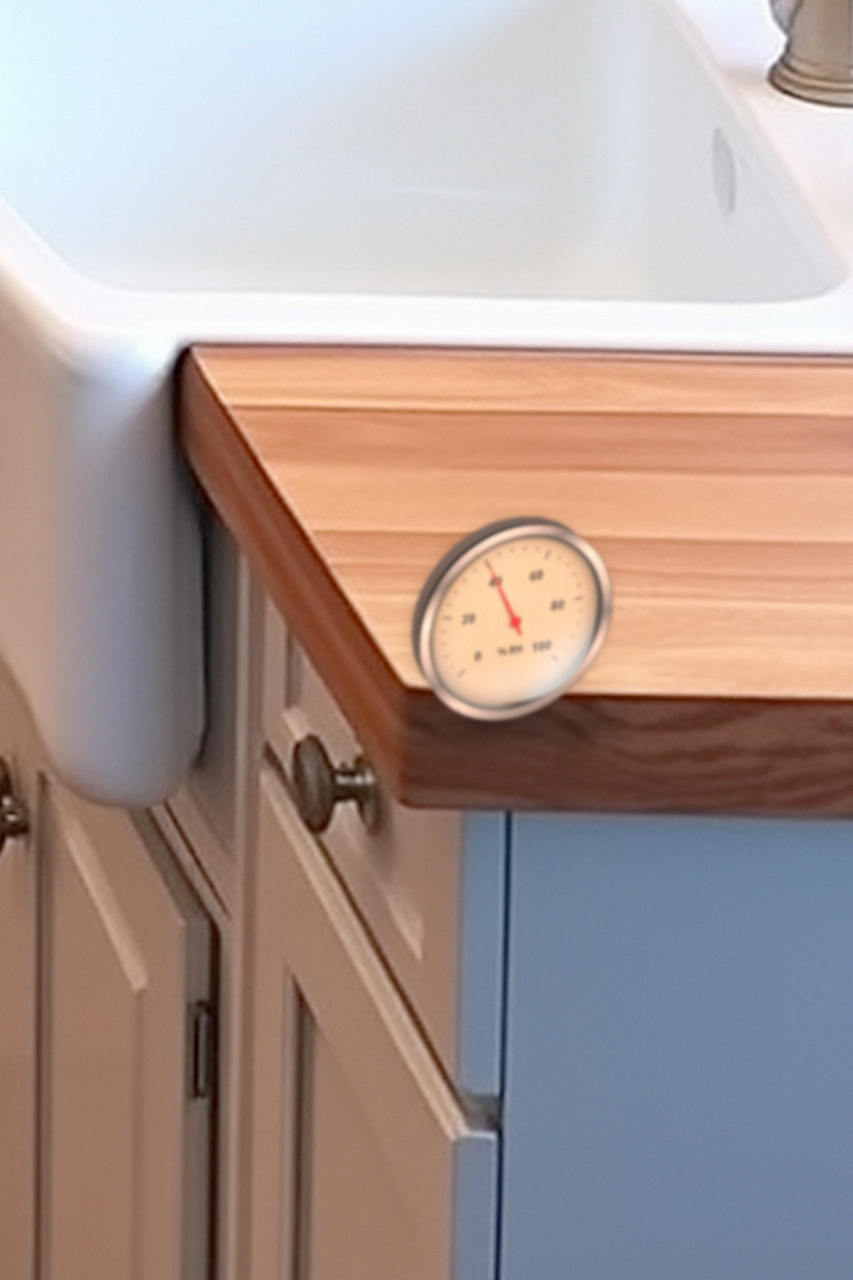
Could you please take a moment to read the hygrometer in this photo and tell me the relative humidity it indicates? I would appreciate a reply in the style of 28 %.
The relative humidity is 40 %
